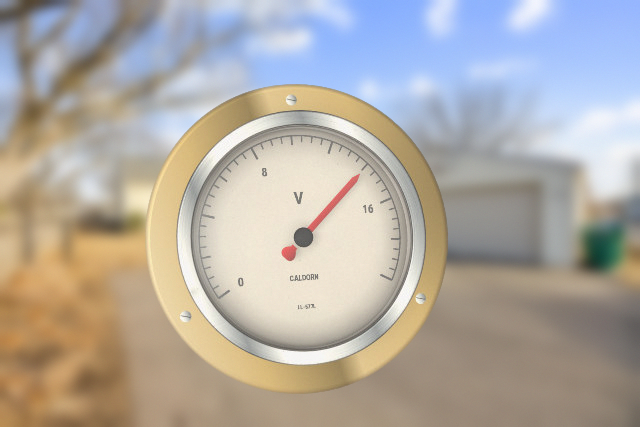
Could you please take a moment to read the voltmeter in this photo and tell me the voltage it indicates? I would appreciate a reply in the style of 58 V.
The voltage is 14 V
